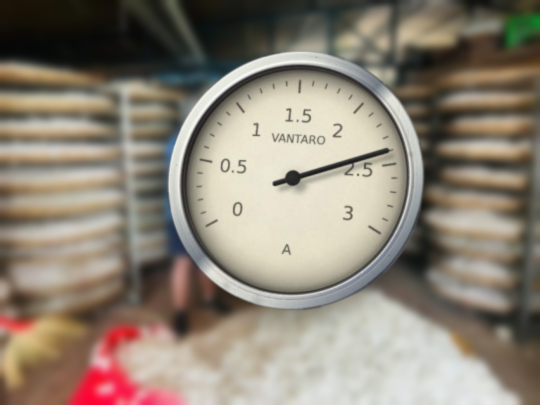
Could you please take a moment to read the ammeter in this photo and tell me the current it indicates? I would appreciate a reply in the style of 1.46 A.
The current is 2.4 A
